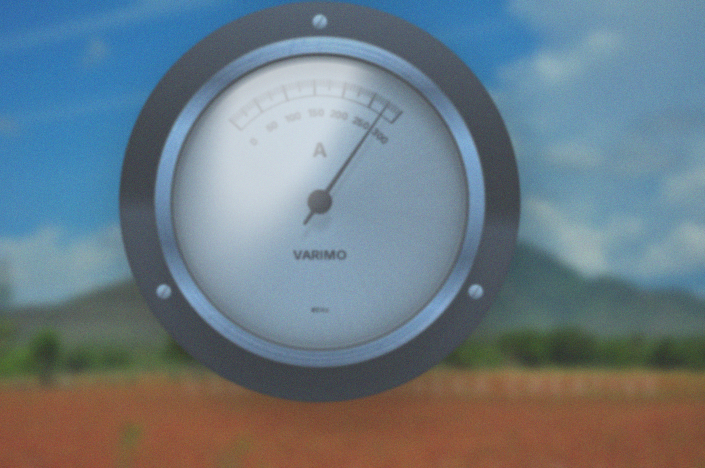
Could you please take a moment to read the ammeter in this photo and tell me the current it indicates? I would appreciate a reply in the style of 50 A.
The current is 275 A
